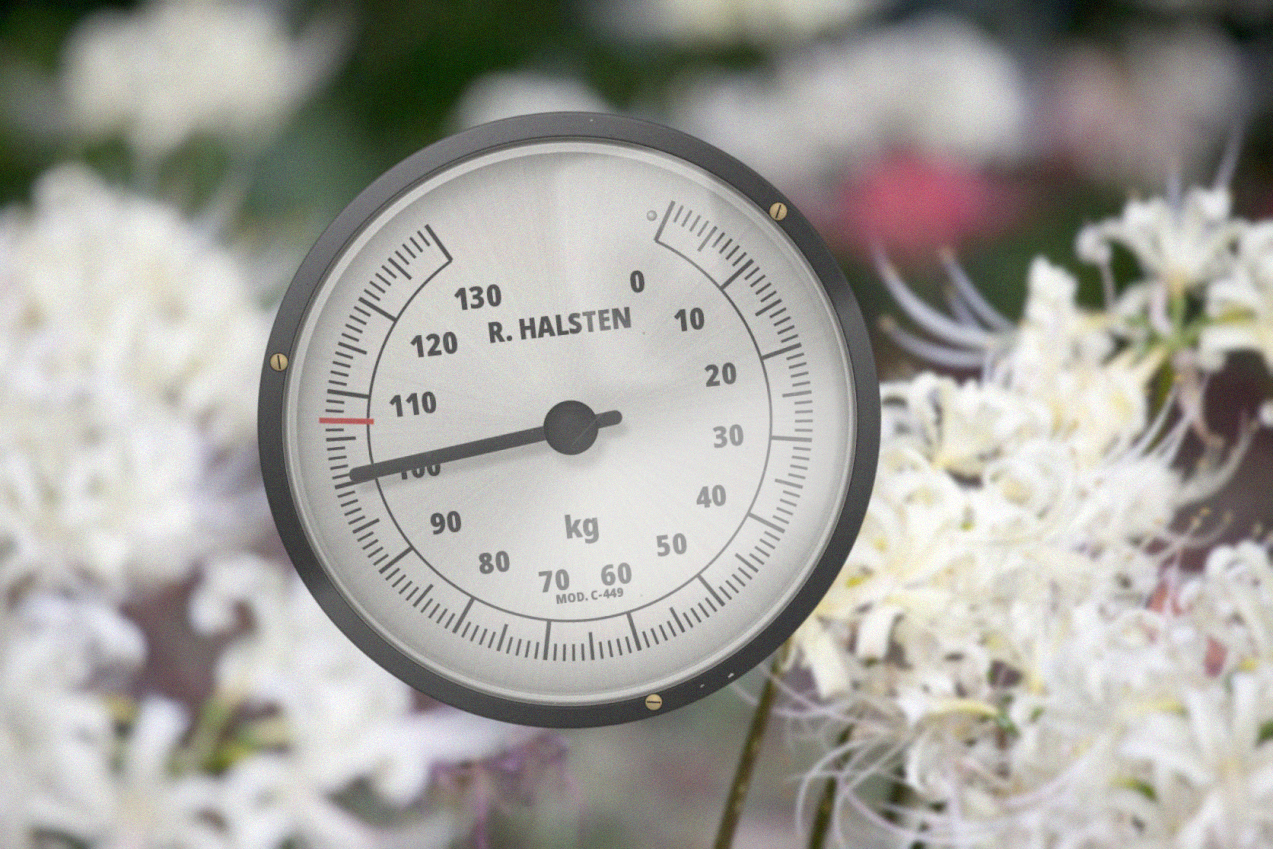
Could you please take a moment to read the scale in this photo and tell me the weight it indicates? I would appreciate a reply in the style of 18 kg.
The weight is 101 kg
